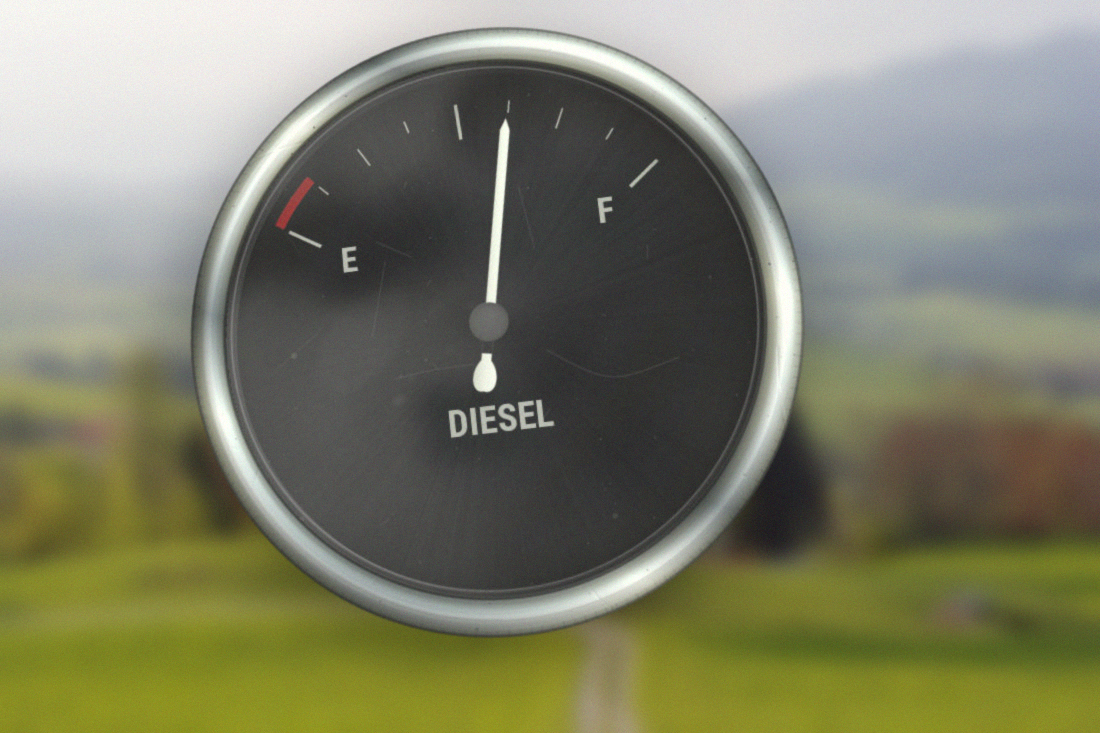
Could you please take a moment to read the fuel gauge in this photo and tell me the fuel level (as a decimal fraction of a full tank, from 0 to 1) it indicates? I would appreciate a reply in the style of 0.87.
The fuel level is 0.625
